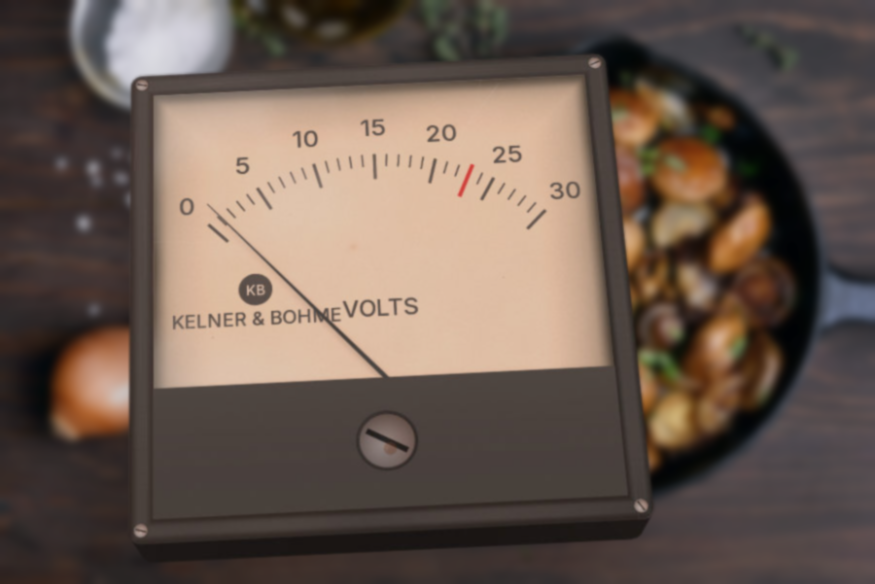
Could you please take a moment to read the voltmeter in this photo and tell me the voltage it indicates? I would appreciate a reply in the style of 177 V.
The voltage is 1 V
